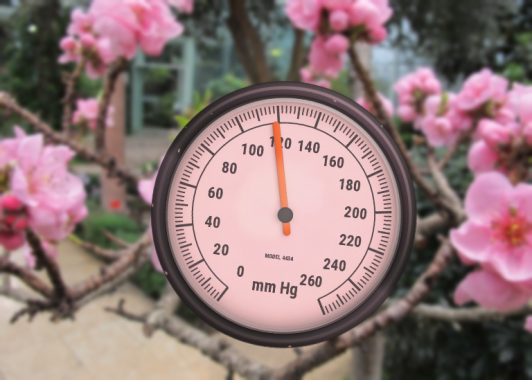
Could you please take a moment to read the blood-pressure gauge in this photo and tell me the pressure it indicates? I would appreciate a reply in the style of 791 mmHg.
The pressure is 118 mmHg
